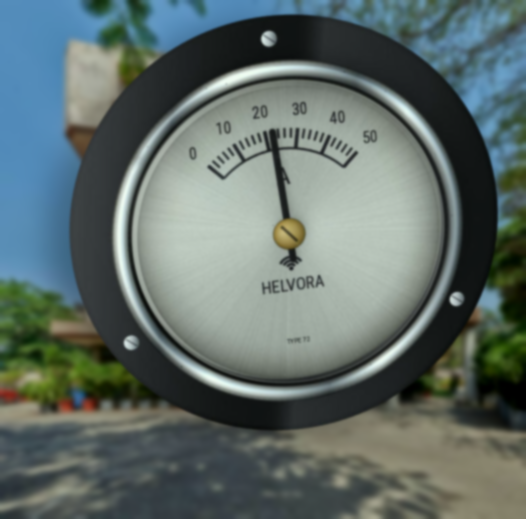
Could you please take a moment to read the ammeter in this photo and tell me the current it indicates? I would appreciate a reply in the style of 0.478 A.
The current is 22 A
